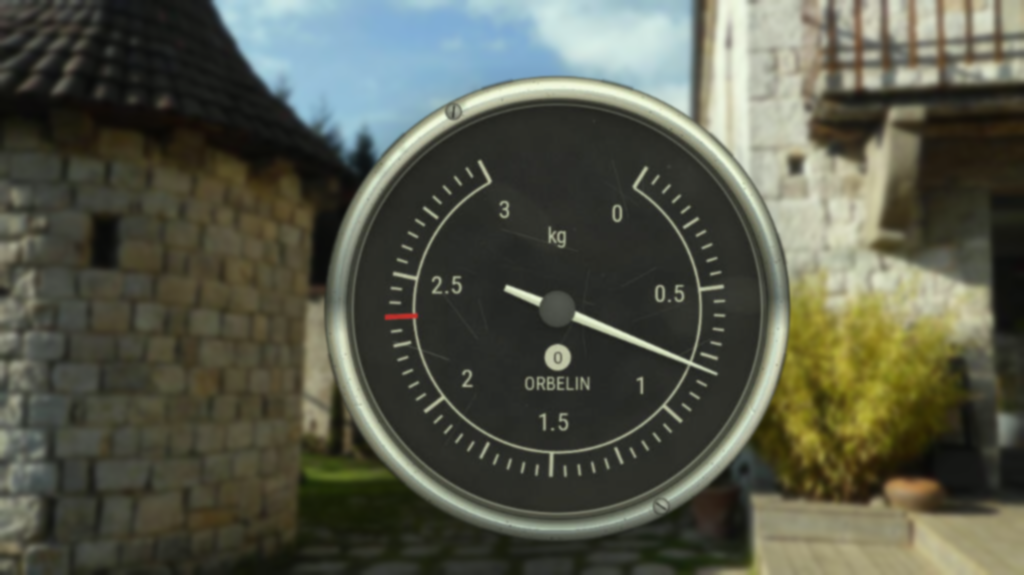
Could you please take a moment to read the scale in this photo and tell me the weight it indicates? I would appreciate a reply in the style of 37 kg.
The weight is 0.8 kg
